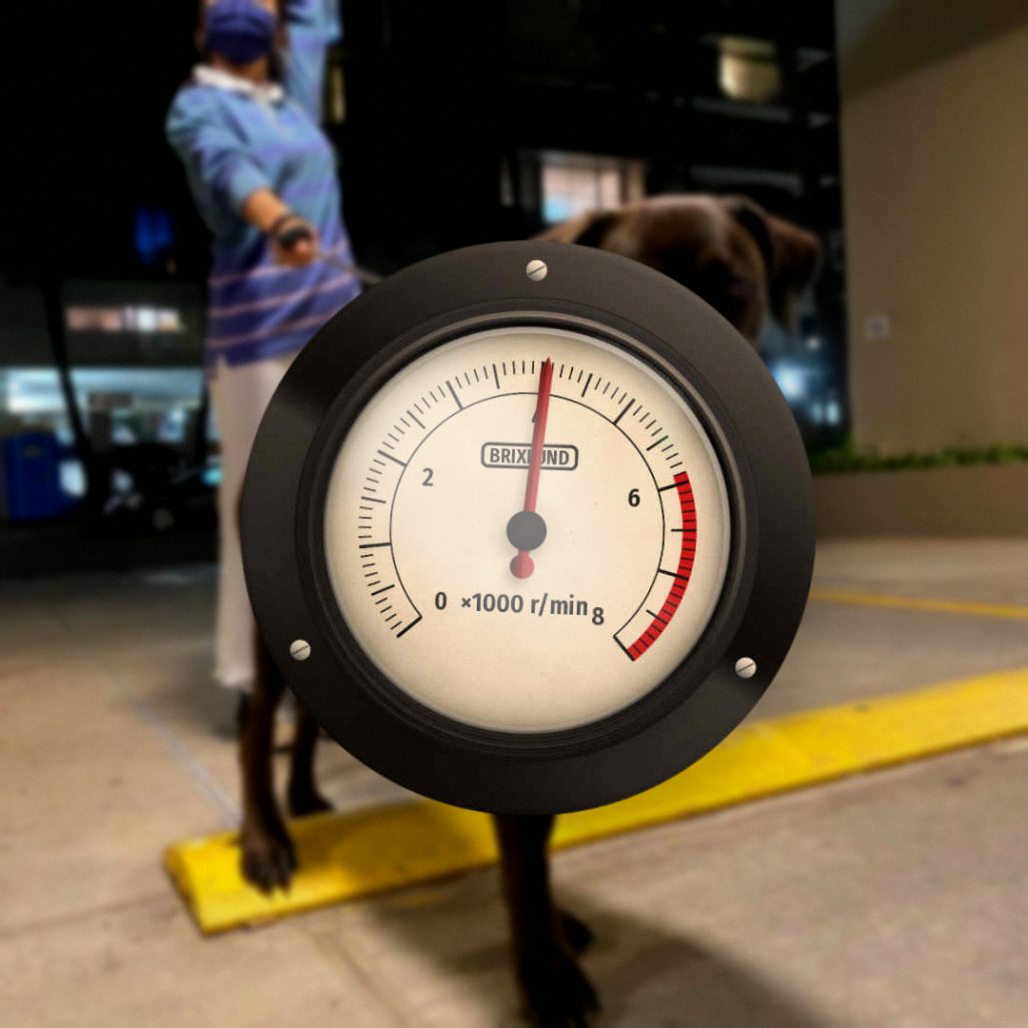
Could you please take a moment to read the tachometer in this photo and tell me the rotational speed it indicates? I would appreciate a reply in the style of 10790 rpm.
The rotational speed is 4050 rpm
